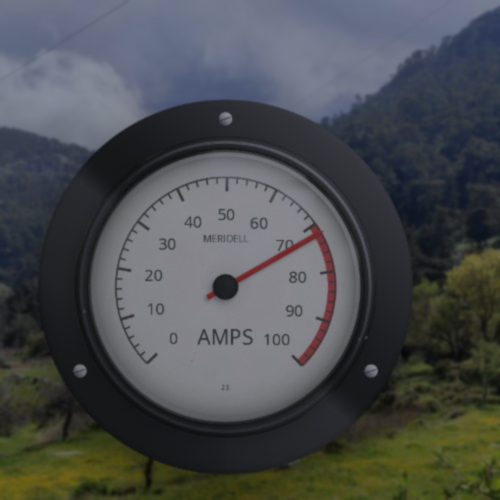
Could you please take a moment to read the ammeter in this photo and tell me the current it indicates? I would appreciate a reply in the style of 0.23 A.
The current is 72 A
